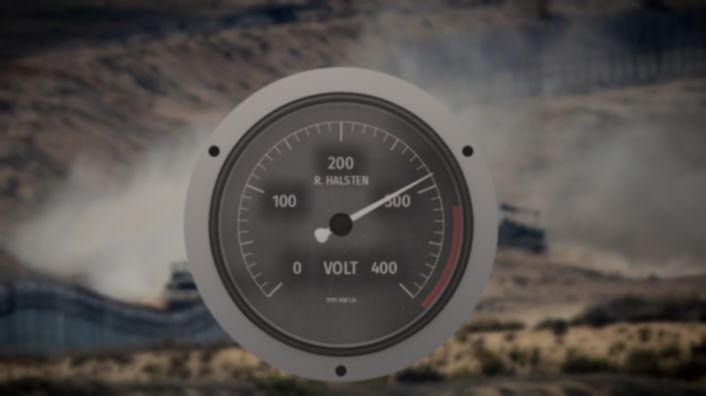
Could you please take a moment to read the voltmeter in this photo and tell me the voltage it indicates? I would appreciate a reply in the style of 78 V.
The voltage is 290 V
